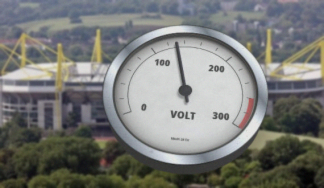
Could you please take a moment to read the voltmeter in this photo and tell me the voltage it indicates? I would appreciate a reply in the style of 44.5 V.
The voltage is 130 V
